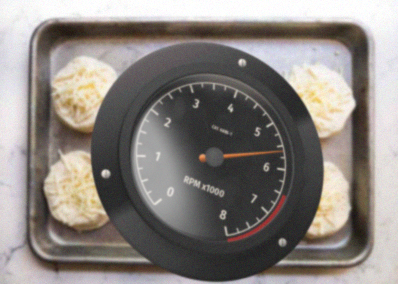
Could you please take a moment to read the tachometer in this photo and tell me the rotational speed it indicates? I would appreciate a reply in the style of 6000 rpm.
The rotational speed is 5625 rpm
